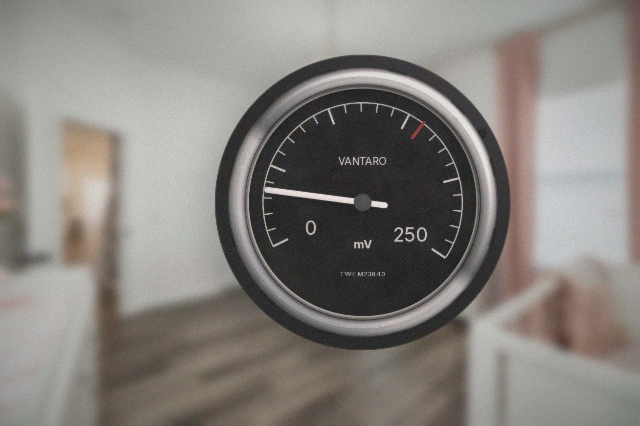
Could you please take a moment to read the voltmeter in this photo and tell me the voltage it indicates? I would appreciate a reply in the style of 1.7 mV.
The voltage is 35 mV
